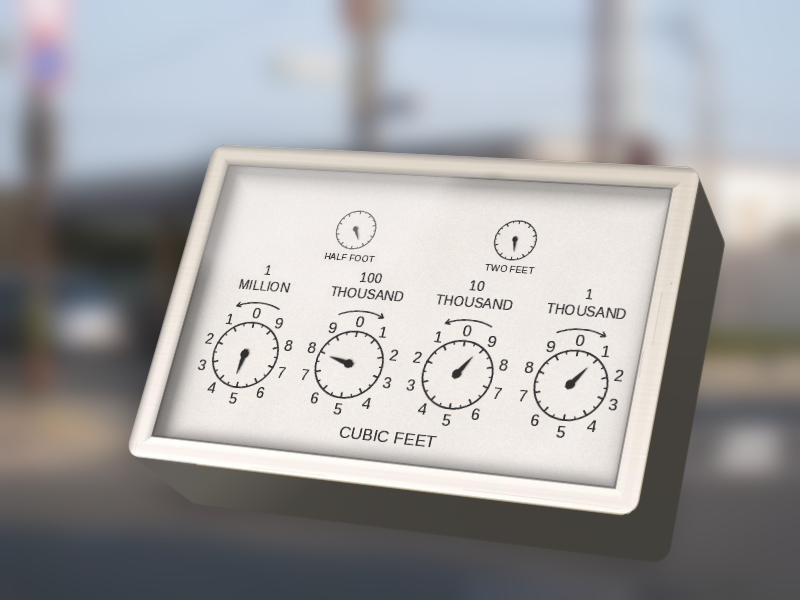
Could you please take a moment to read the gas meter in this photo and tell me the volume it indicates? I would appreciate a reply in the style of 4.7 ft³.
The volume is 479100 ft³
